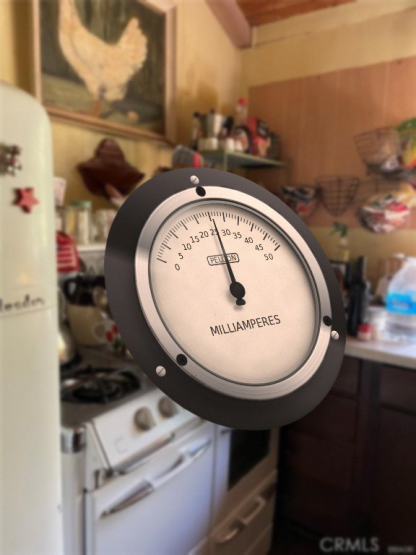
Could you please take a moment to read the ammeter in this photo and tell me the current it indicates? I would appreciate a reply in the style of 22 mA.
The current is 25 mA
